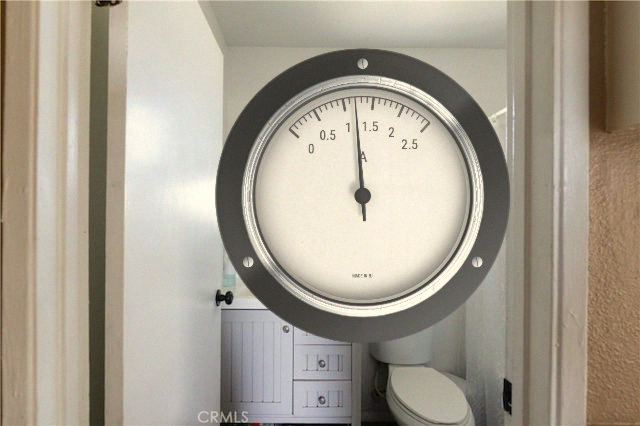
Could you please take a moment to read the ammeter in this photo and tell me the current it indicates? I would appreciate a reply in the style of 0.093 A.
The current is 1.2 A
